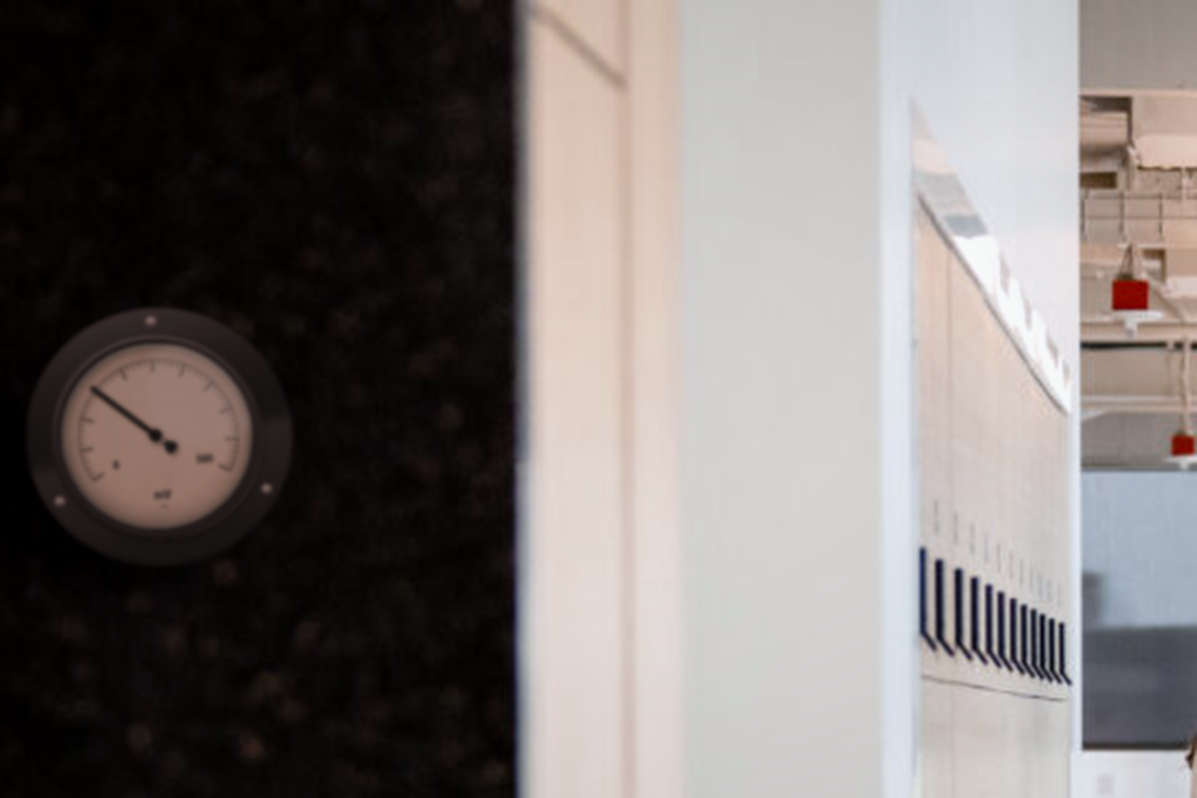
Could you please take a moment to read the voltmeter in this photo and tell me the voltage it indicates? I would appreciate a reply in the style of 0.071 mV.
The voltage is 150 mV
